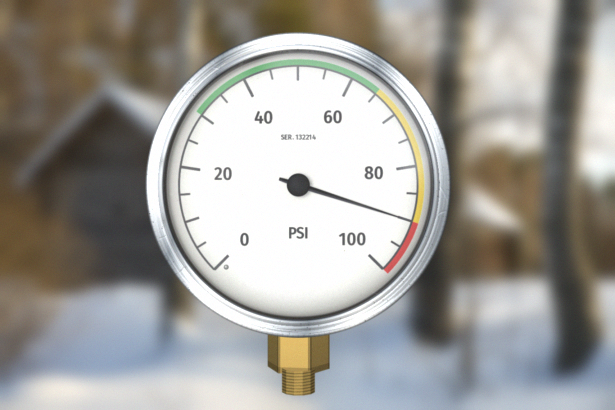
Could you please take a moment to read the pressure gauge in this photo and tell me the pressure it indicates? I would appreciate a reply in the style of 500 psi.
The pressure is 90 psi
